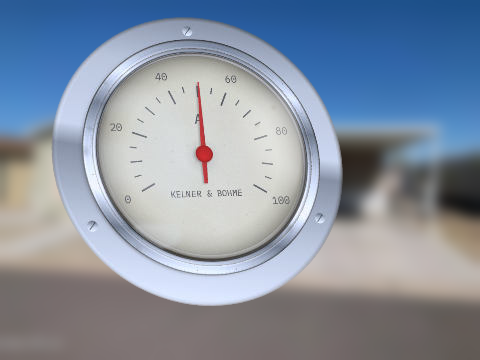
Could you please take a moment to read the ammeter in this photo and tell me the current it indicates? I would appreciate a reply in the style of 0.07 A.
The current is 50 A
